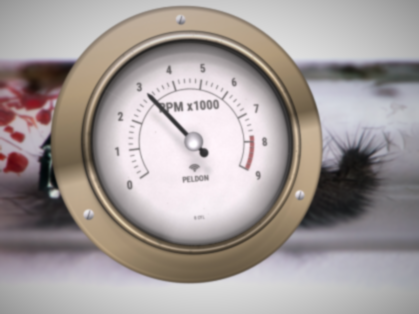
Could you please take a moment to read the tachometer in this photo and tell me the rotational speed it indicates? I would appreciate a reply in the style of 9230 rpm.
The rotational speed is 3000 rpm
